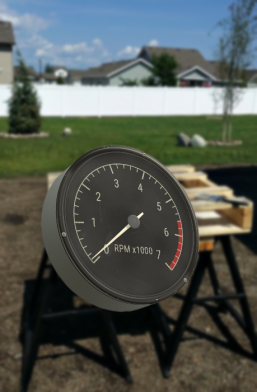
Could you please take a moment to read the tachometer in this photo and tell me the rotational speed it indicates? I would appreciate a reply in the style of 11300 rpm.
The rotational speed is 100 rpm
